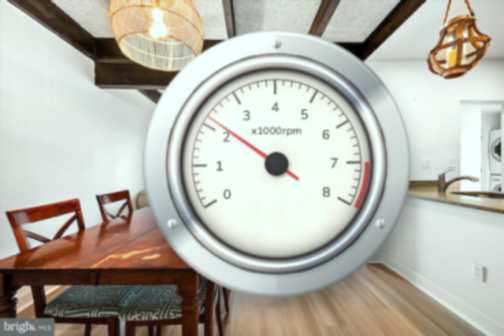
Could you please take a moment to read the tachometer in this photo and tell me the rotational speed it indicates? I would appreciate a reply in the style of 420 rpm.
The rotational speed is 2200 rpm
